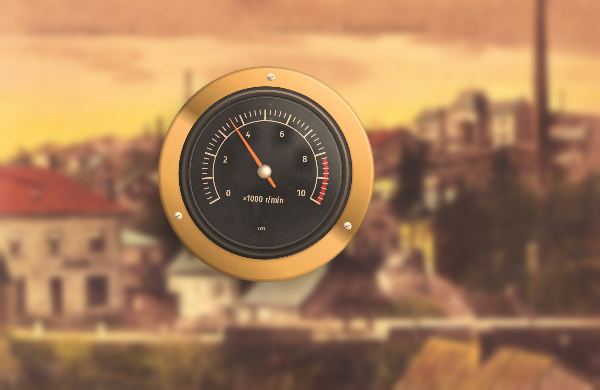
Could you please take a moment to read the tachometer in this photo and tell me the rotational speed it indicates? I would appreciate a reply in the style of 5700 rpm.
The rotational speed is 3600 rpm
